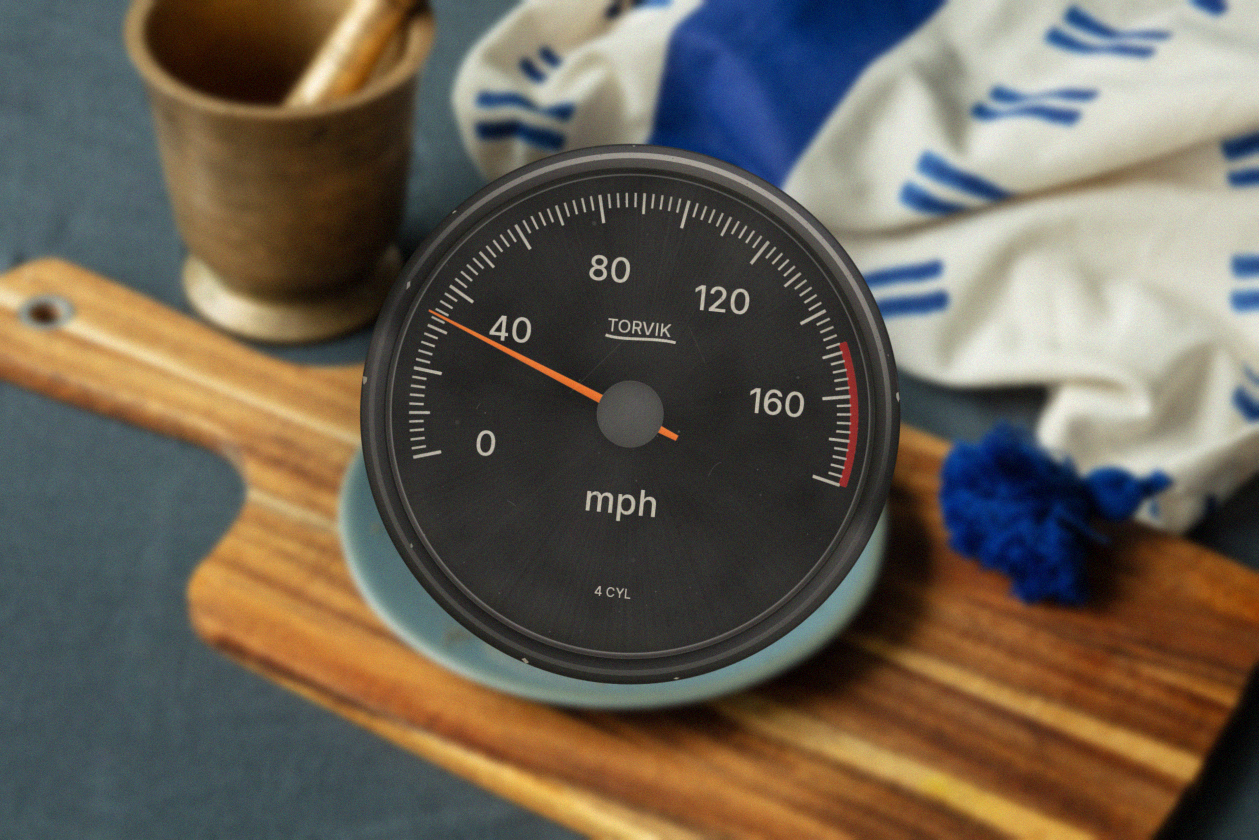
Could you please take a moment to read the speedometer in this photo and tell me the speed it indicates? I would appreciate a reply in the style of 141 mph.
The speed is 33 mph
